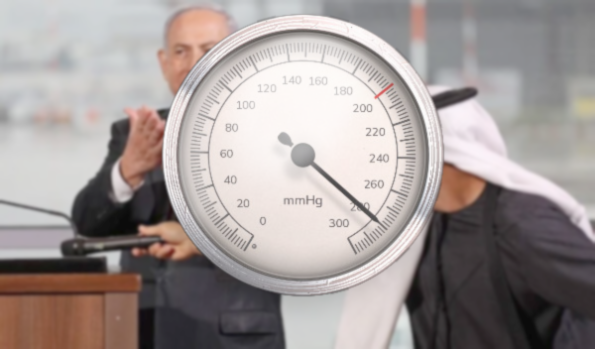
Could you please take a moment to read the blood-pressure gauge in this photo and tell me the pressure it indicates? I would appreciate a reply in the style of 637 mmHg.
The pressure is 280 mmHg
